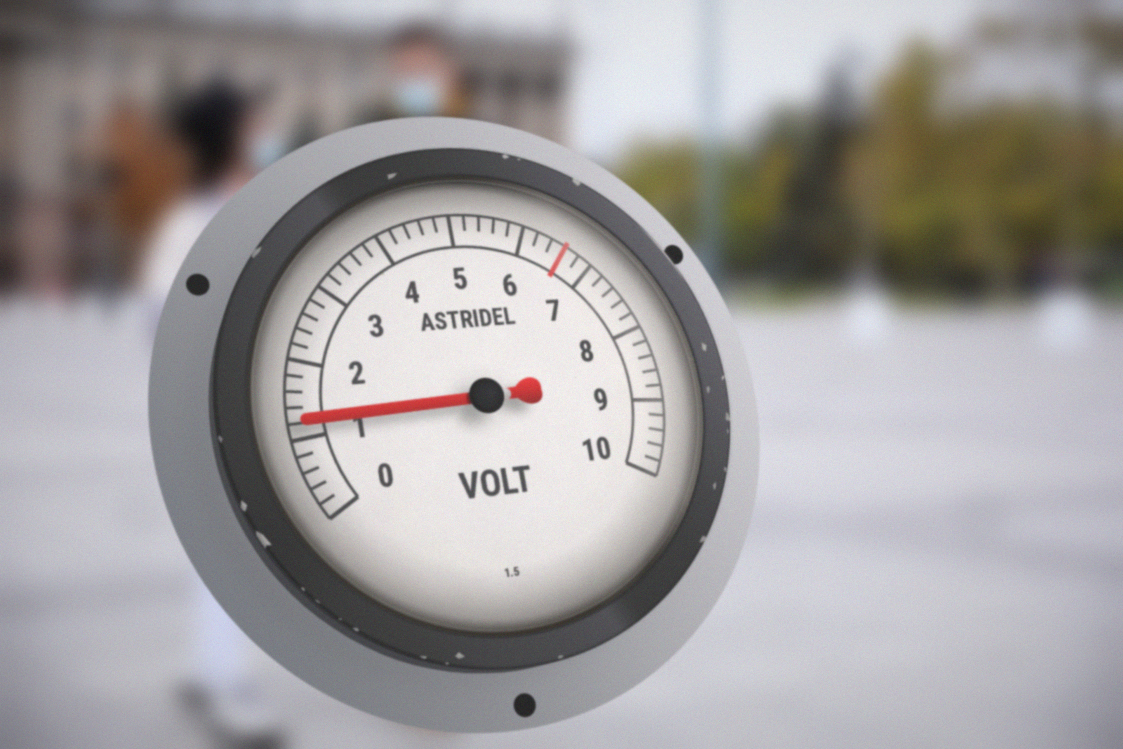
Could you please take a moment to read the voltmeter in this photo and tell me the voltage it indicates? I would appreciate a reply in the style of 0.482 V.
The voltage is 1.2 V
